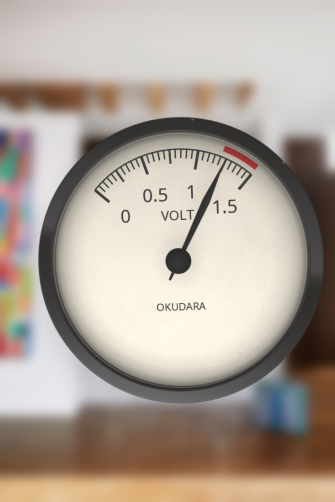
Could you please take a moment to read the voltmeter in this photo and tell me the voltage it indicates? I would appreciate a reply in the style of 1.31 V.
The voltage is 1.25 V
